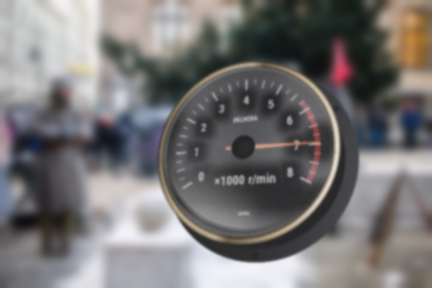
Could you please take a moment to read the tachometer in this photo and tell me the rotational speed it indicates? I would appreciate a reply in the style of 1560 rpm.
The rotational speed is 7000 rpm
